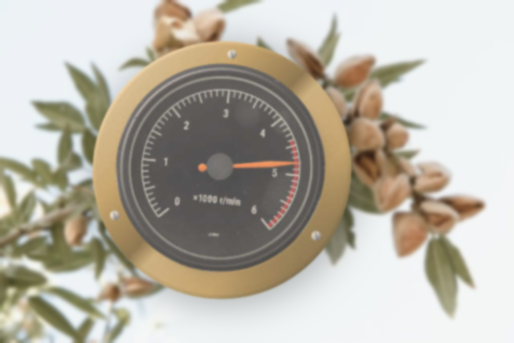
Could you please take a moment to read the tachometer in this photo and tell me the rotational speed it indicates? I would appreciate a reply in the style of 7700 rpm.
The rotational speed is 4800 rpm
